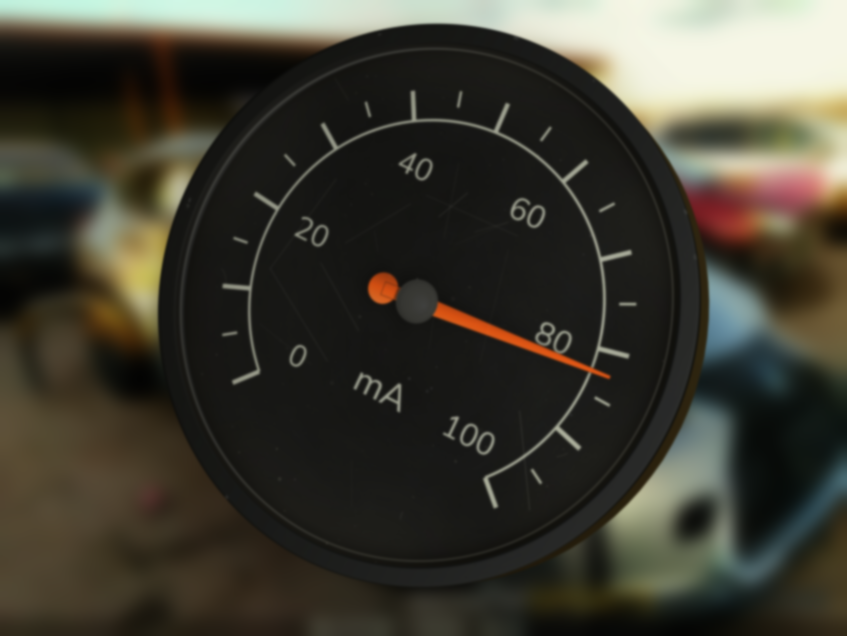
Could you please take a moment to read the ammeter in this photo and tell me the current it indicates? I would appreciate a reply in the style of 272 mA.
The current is 82.5 mA
